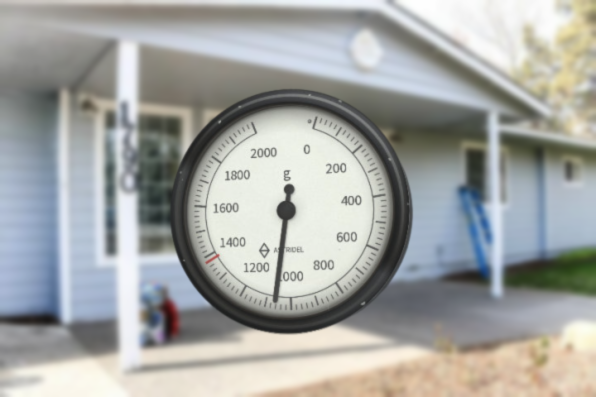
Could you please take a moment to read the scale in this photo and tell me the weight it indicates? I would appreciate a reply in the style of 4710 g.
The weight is 1060 g
